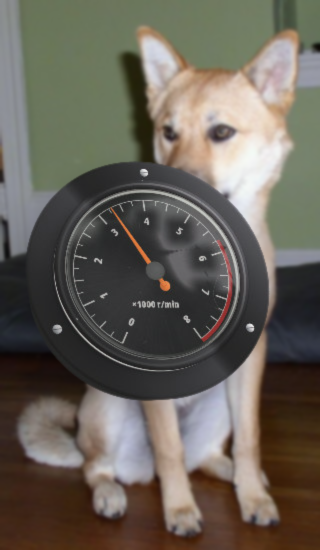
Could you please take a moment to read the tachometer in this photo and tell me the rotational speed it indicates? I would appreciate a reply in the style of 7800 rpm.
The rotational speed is 3250 rpm
